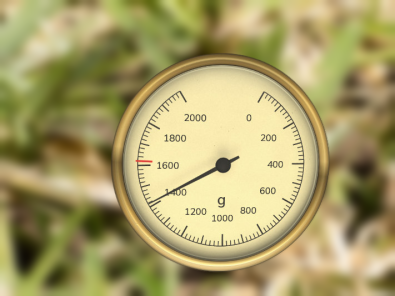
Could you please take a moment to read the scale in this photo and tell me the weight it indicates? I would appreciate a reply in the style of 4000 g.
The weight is 1420 g
